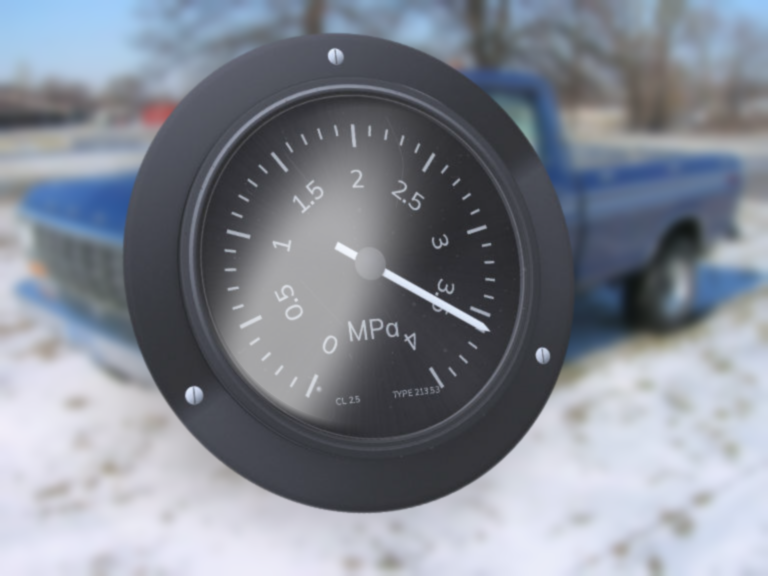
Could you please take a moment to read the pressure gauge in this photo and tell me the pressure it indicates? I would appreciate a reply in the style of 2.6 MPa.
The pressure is 3.6 MPa
